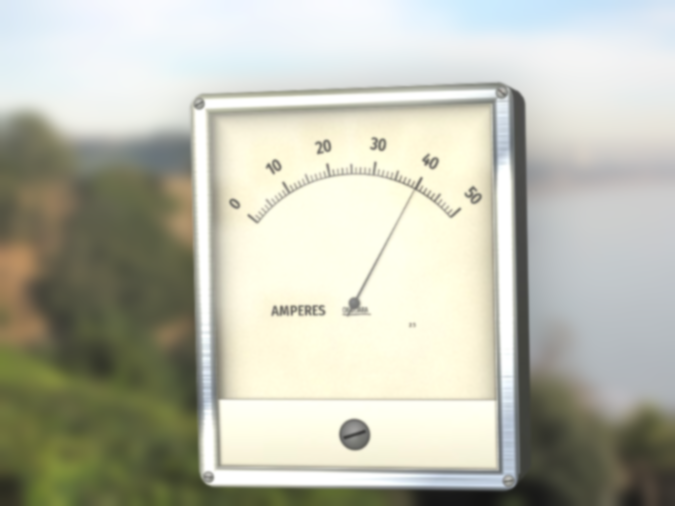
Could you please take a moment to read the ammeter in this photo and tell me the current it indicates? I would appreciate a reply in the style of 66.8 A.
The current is 40 A
